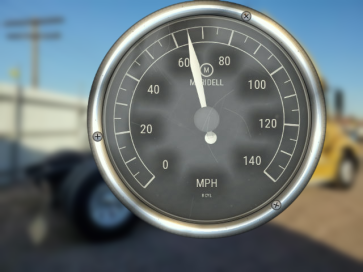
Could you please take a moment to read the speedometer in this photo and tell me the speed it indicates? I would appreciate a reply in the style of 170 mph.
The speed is 65 mph
